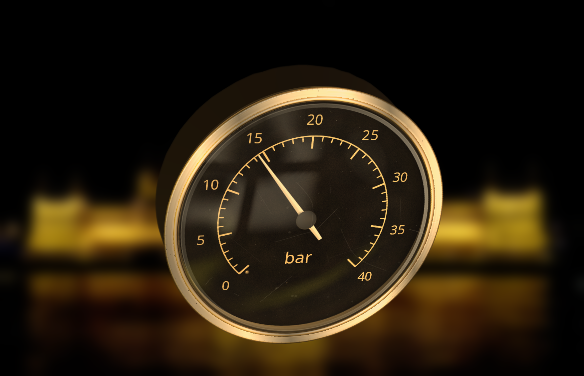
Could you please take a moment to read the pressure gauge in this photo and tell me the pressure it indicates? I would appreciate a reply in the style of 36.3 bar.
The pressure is 14.5 bar
